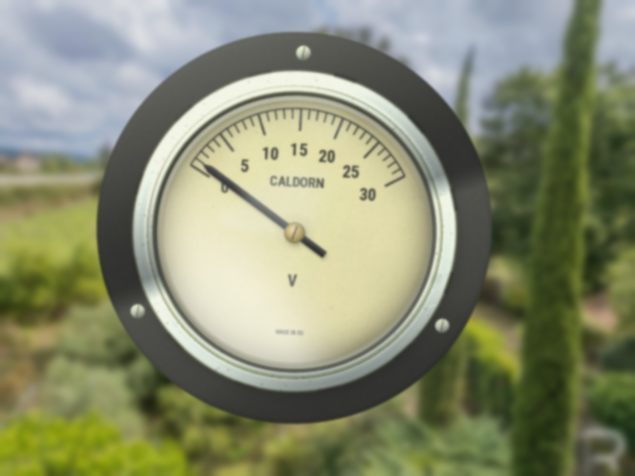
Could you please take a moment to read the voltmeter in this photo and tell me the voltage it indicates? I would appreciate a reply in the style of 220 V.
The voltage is 1 V
